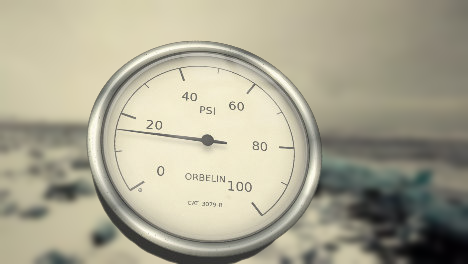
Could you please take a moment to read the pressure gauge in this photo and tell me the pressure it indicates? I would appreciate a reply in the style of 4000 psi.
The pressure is 15 psi
